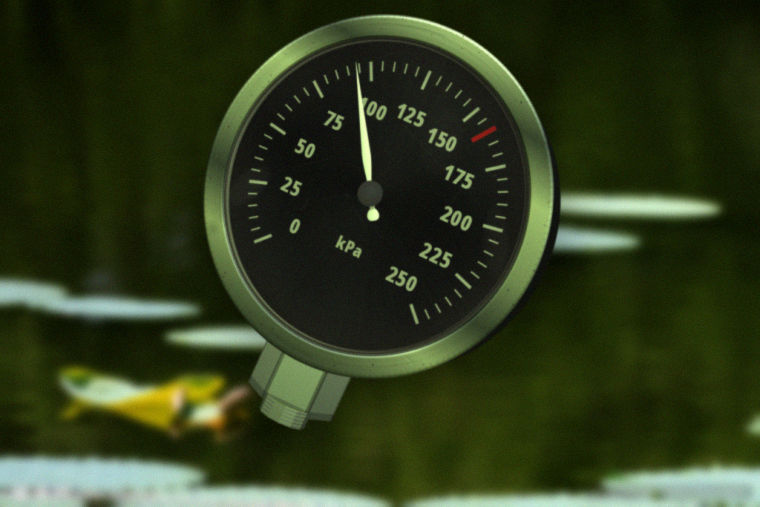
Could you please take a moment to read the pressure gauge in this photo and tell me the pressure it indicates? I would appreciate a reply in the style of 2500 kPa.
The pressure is 95 kPa
